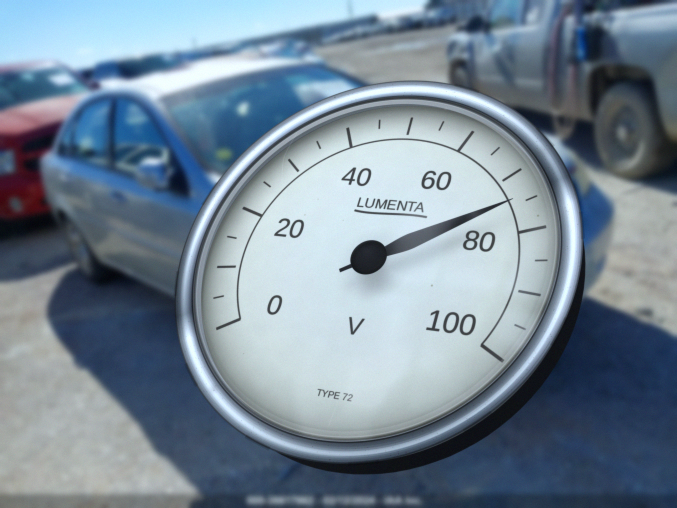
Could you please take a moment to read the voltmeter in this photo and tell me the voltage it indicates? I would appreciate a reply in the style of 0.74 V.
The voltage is 75 V
